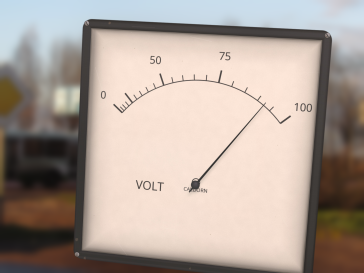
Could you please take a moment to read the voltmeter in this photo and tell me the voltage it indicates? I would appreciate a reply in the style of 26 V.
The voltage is 92.5 V
